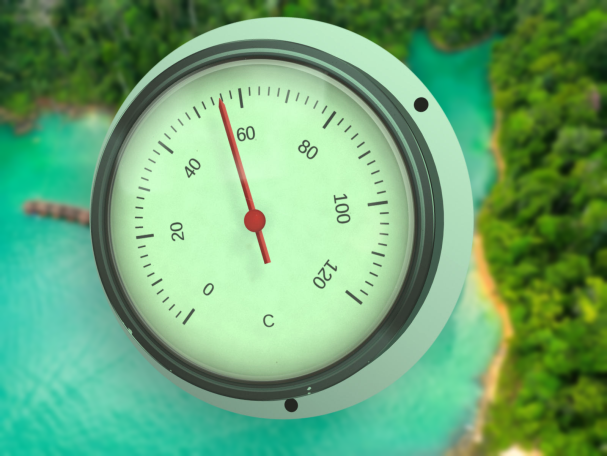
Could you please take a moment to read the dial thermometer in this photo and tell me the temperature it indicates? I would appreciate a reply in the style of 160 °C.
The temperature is 56 °C
